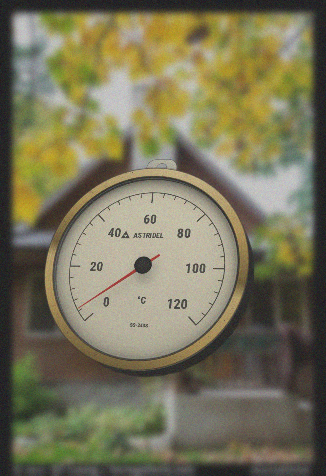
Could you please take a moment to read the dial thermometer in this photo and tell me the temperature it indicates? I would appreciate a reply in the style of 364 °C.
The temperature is 4 °C
